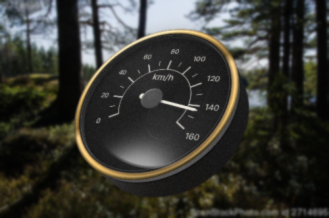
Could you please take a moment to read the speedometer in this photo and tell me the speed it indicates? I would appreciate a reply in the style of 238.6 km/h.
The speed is 145 km/h
